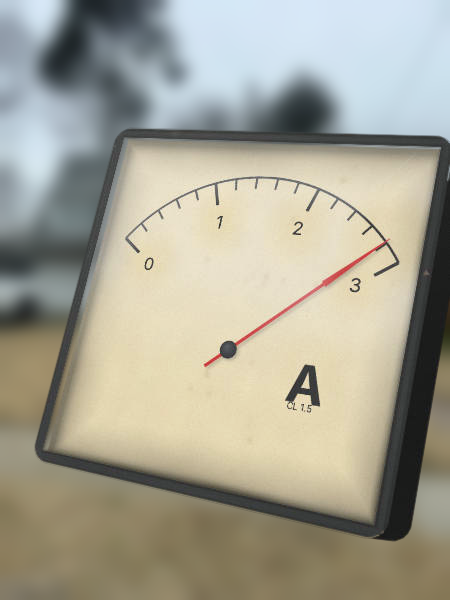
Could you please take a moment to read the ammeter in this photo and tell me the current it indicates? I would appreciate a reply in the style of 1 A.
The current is 2.8 A
